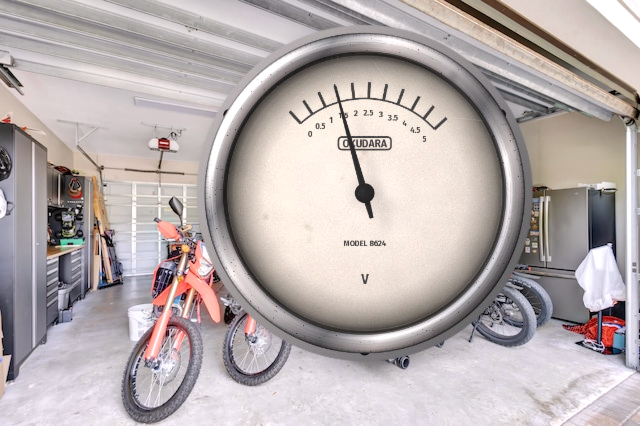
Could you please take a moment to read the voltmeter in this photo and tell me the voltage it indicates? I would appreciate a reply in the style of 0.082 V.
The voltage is 1.5 V
